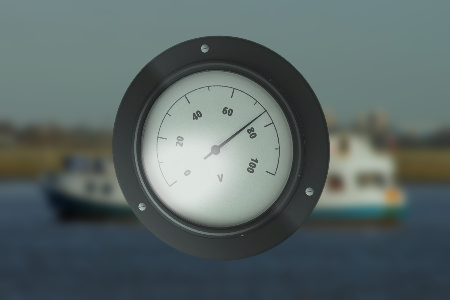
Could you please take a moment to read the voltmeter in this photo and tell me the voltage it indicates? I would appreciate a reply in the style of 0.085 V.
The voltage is 75 V
